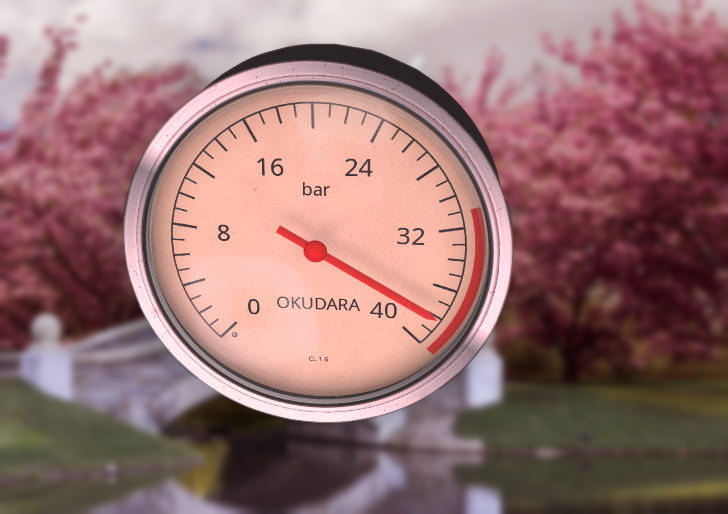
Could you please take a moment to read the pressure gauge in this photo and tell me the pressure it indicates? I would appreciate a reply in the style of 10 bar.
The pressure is 38 bar
